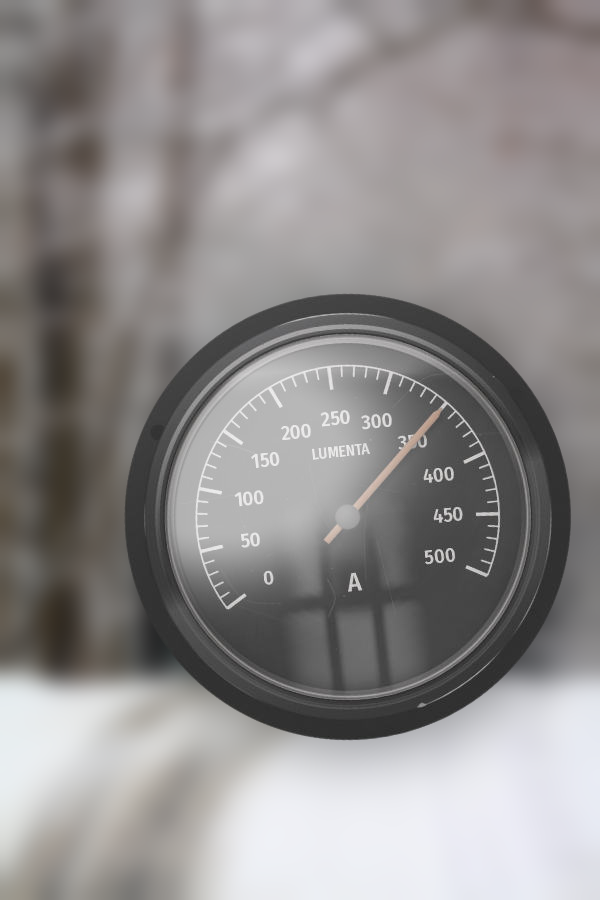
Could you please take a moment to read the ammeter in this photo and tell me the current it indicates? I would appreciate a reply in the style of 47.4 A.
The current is 350 A
